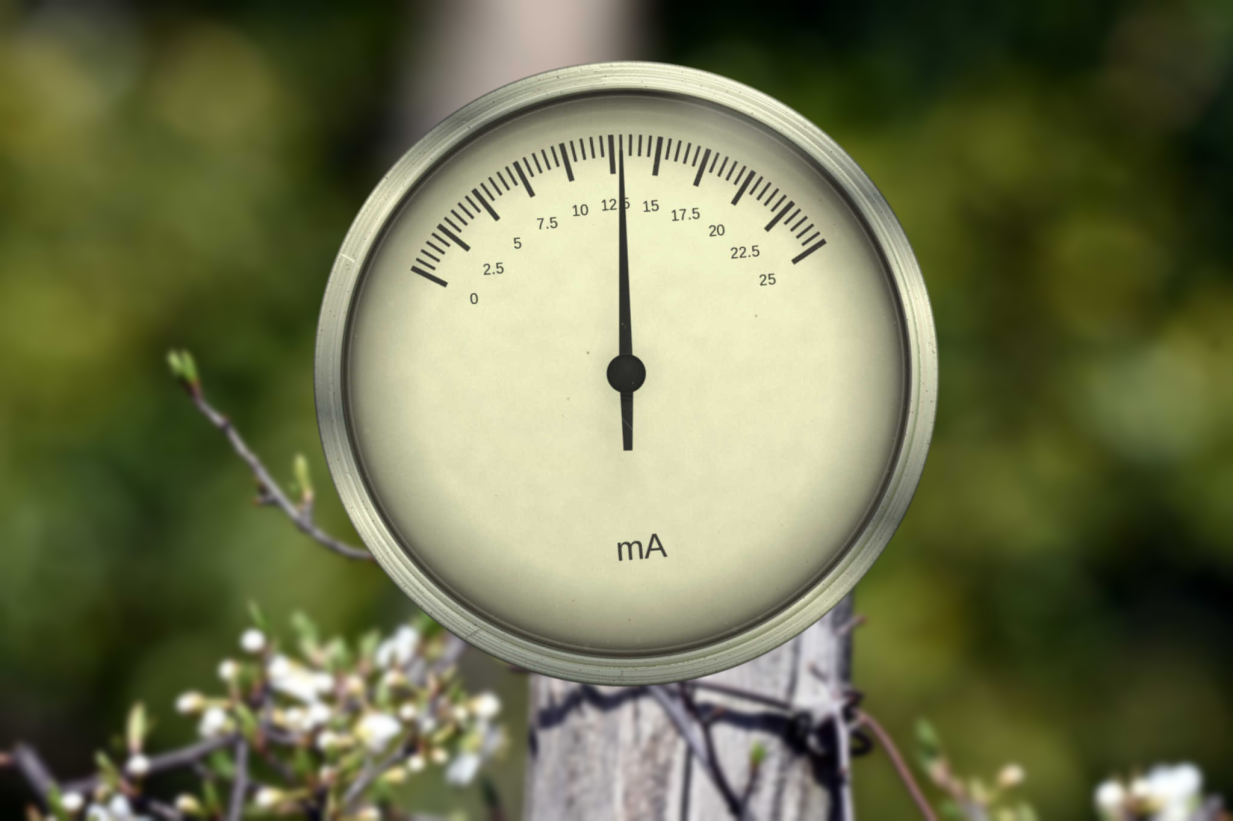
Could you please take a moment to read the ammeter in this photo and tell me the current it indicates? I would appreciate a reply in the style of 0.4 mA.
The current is 13 mA
